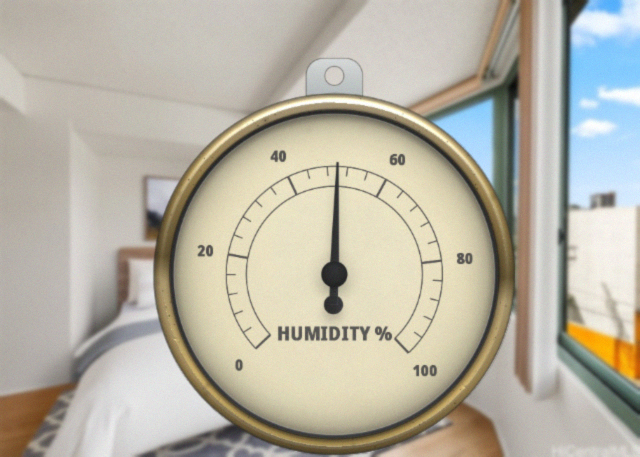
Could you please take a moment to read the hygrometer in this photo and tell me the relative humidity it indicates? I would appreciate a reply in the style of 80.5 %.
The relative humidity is 50 %
